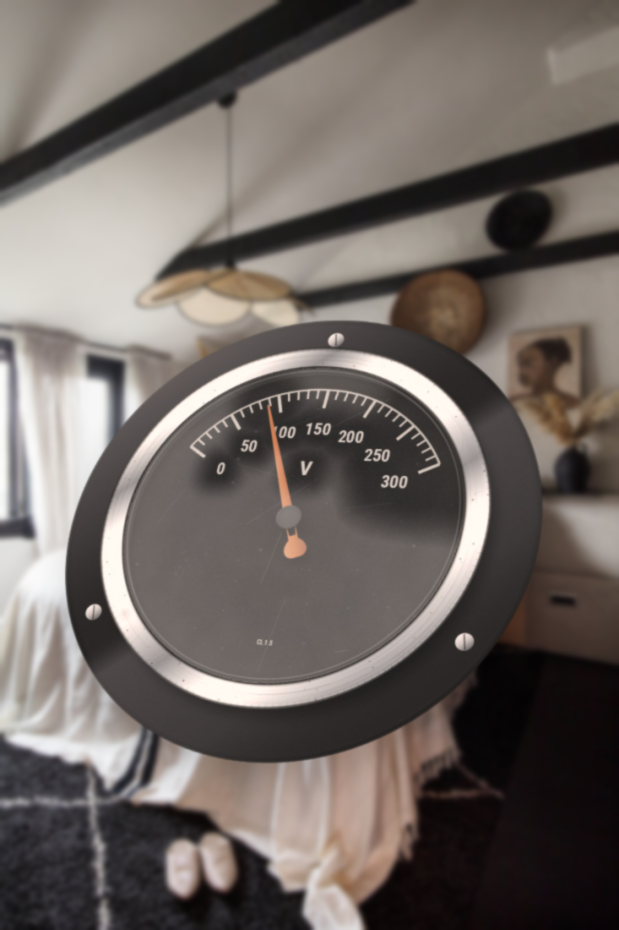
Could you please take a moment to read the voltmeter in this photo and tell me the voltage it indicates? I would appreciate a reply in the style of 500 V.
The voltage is 90 V
